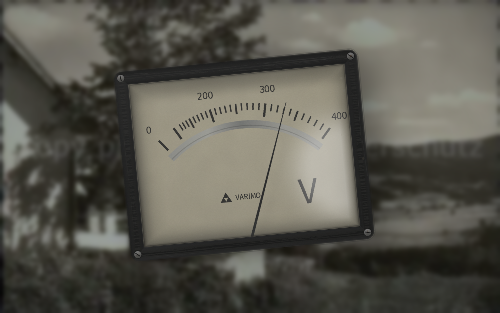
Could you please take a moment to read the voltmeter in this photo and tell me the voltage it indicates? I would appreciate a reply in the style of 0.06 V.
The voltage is 330 V
